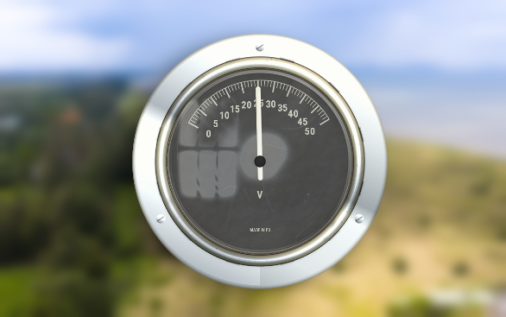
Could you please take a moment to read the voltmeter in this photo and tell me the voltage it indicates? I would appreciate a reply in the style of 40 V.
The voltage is 25 V
